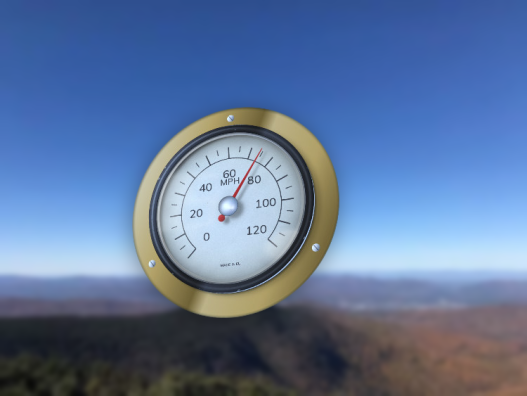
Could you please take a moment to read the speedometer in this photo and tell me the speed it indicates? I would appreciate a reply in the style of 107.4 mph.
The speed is 75 mph
